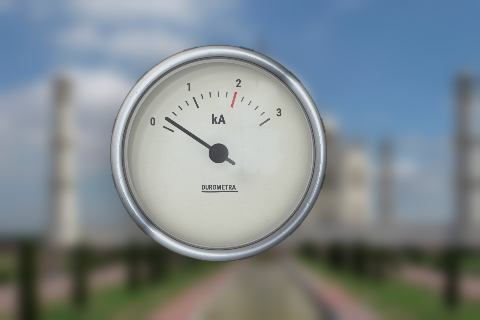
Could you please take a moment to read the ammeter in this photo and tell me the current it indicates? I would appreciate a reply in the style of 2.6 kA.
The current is 0.2 kA
